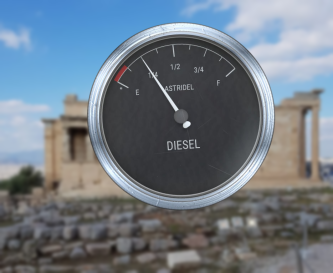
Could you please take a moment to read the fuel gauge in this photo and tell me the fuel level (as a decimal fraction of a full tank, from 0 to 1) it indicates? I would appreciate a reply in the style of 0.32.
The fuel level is 0.25
